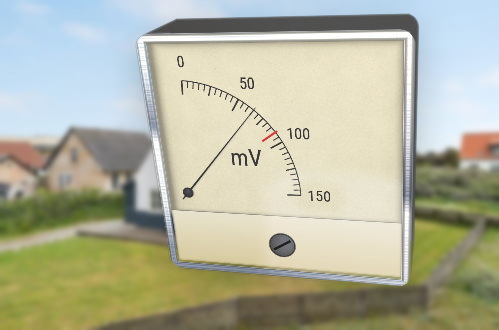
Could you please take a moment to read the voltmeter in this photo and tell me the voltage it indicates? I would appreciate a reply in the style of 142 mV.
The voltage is 65 mV
